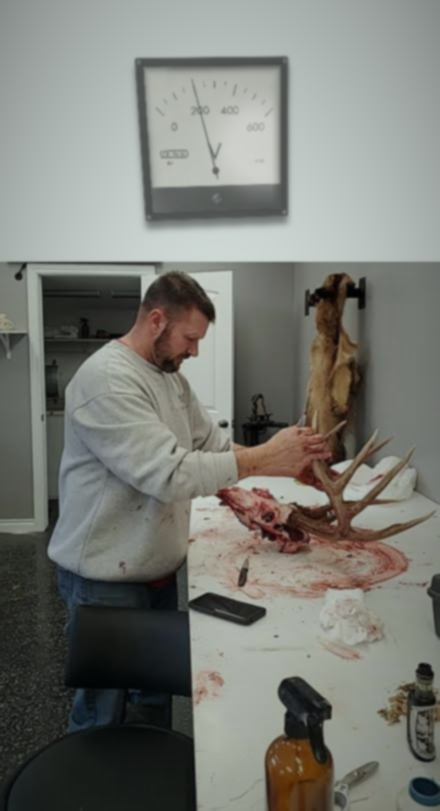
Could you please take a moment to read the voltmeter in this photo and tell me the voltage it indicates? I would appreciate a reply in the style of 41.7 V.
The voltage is 200 V
